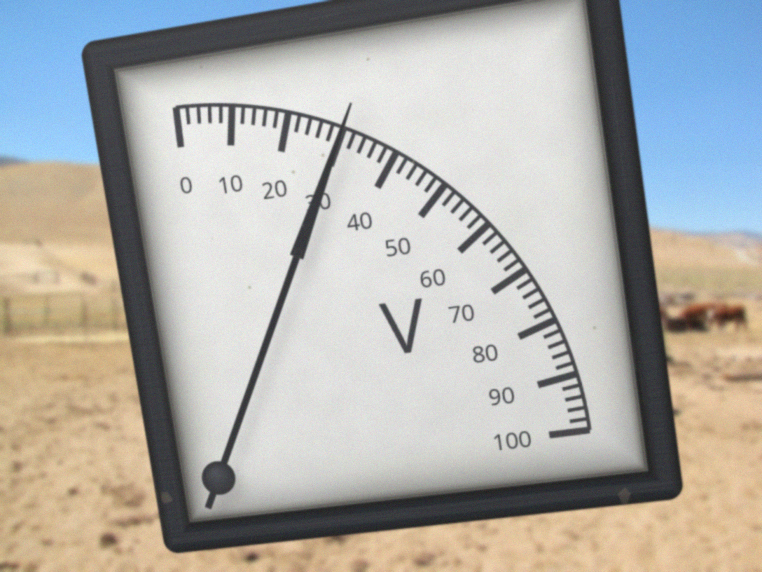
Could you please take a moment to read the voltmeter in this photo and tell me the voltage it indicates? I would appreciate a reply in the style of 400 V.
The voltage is 30 V
